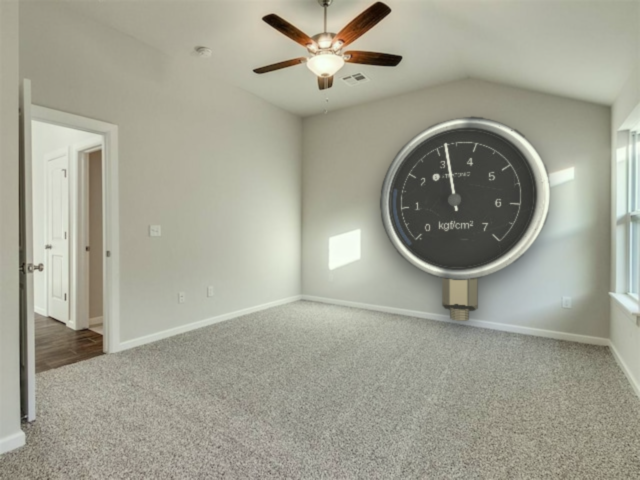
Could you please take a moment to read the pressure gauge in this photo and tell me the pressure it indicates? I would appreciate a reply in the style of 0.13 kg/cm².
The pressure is 3.25 kg/cm²
